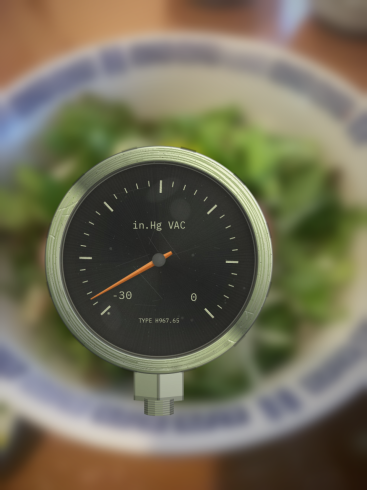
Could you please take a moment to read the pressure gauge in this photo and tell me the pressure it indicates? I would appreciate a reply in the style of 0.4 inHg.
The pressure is -28.5 inHg
